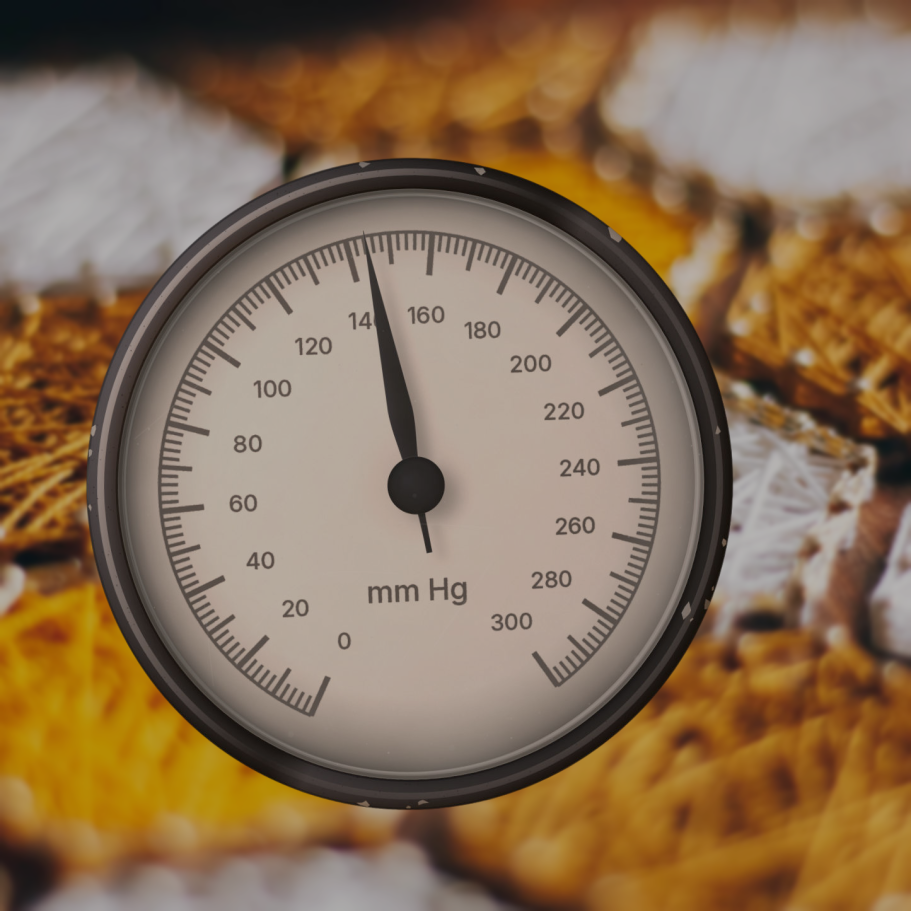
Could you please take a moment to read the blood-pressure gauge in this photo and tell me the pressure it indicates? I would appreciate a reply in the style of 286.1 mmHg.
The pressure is 144 mmHg
